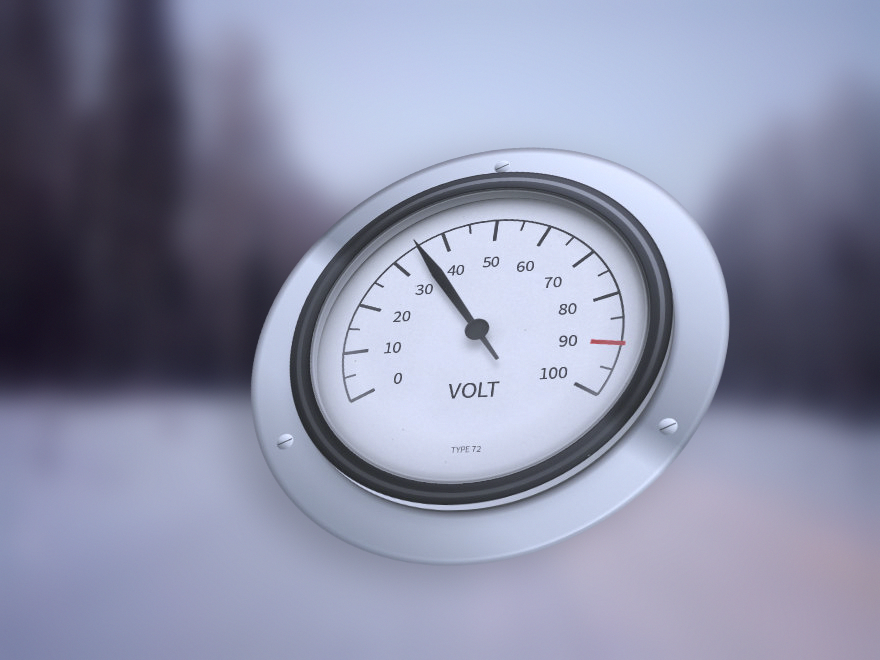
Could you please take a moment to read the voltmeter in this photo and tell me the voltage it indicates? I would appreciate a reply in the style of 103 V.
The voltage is 35 V
